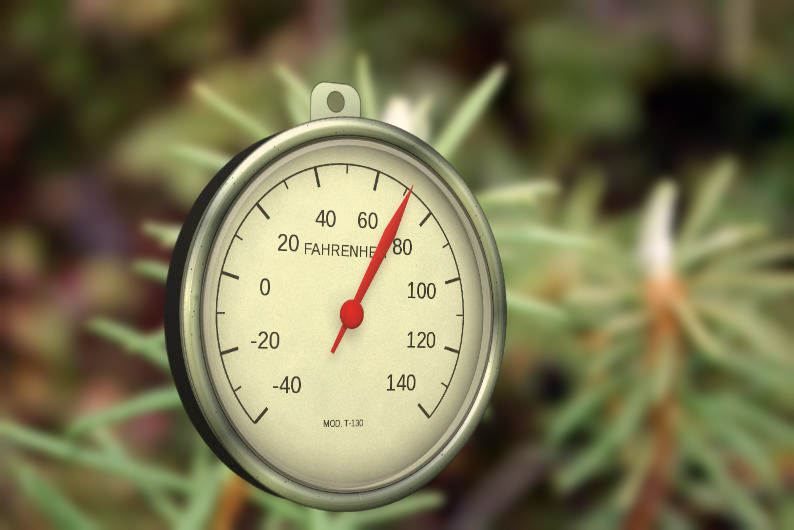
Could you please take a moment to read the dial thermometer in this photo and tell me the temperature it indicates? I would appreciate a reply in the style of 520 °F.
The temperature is 70 °F
